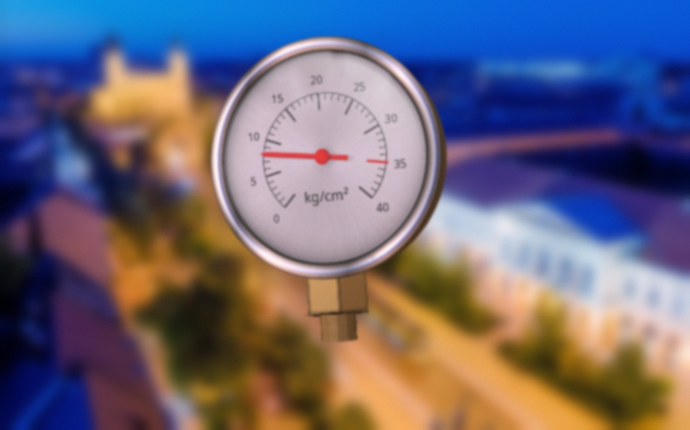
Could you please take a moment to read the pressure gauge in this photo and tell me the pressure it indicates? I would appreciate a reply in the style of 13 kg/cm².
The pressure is 8 kg/cm²
